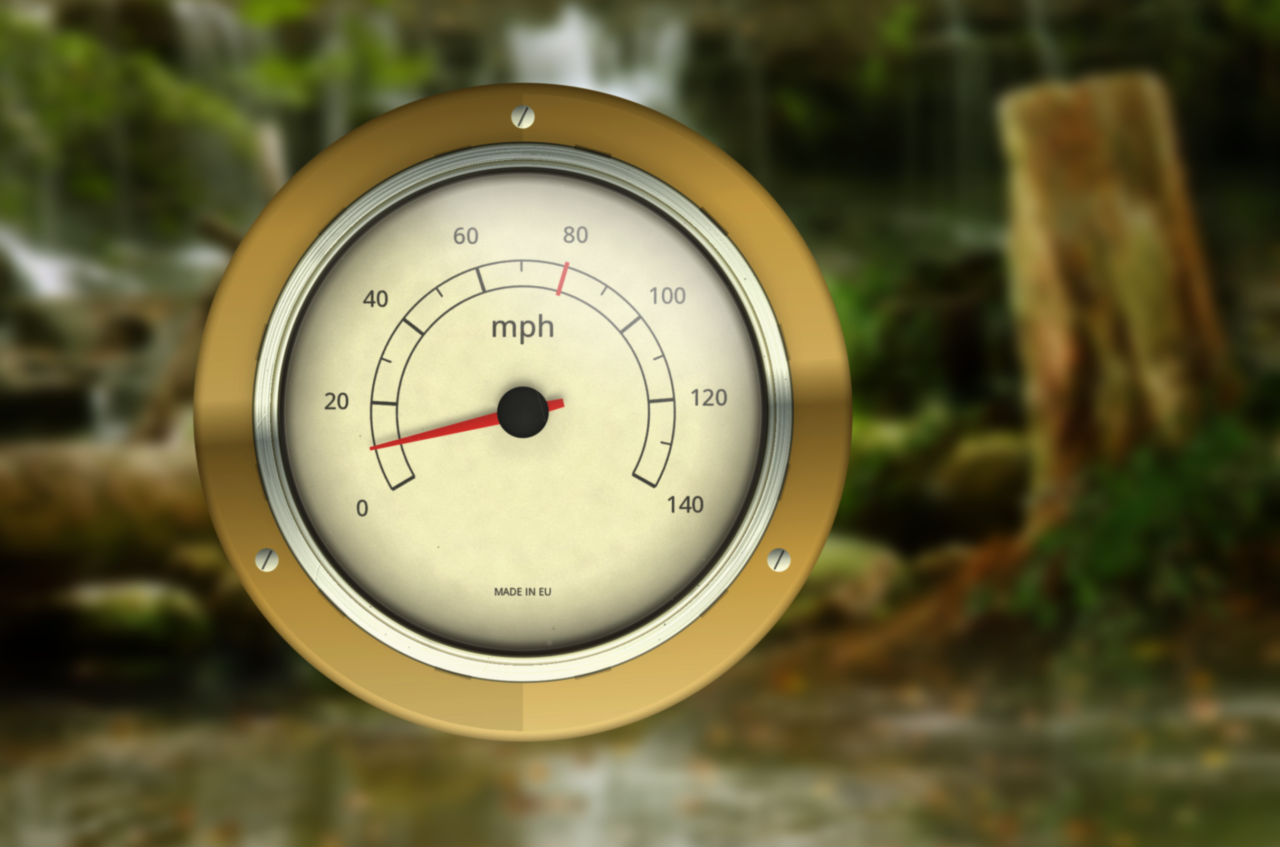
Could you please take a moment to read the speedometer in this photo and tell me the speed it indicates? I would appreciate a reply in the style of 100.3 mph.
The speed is 10 mph
